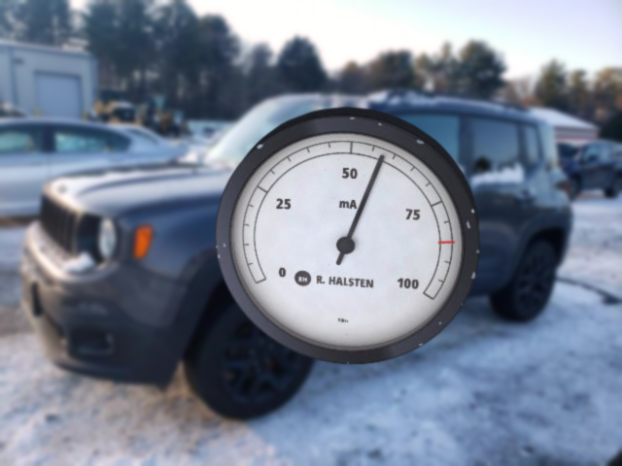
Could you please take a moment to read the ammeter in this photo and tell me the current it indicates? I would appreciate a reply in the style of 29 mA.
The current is 57.5 mA
